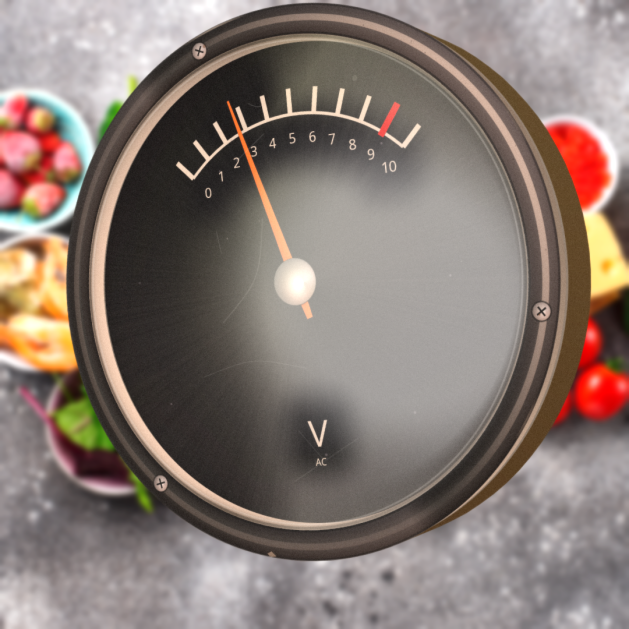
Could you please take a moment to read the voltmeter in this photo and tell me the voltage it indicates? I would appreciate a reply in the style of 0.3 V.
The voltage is 3 V
